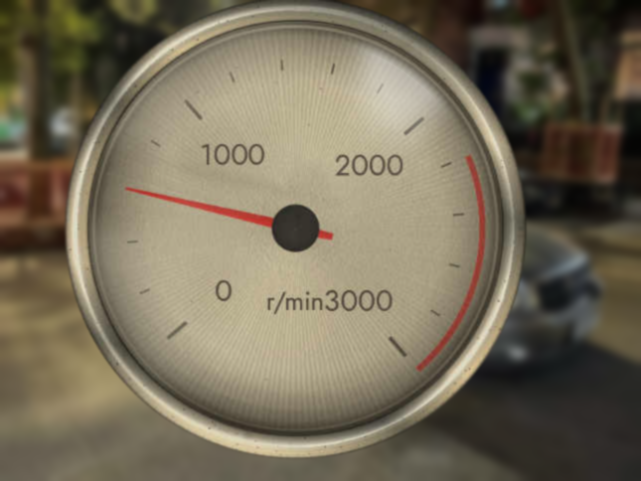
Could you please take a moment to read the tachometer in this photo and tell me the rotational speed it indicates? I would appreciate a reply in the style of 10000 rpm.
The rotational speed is 600 rpm
